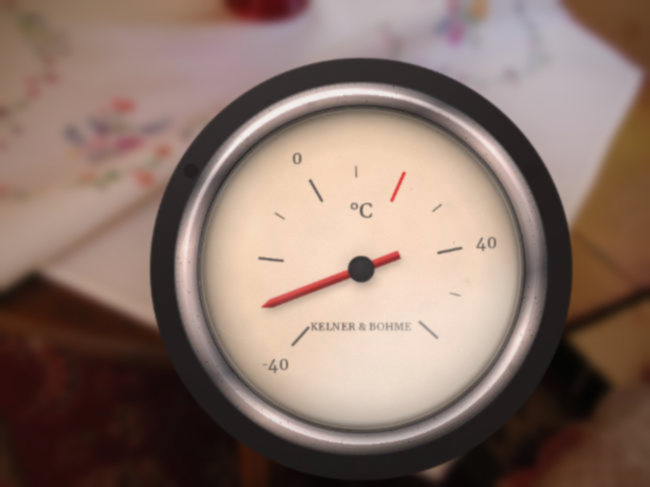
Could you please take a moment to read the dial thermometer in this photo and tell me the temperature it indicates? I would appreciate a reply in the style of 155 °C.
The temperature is -30 °C
